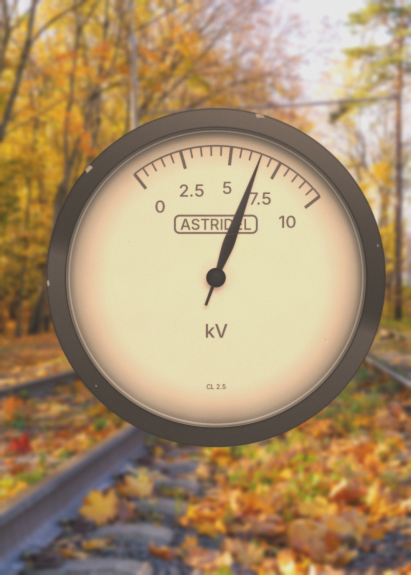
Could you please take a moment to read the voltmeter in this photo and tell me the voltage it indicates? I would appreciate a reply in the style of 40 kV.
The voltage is 6.5 kV
